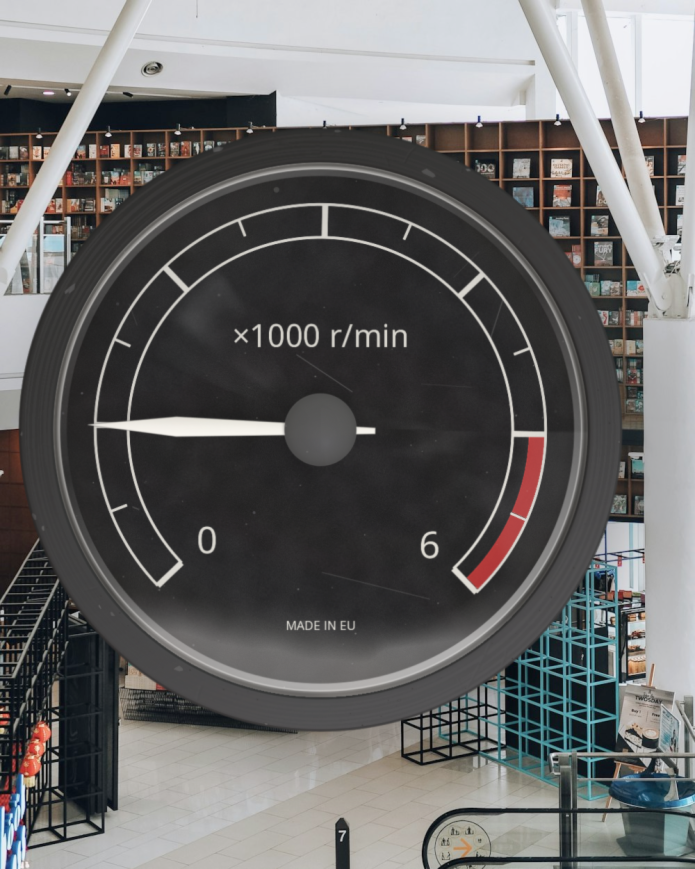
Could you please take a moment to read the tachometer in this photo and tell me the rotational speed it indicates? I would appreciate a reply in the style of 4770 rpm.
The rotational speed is 1000 rpm
